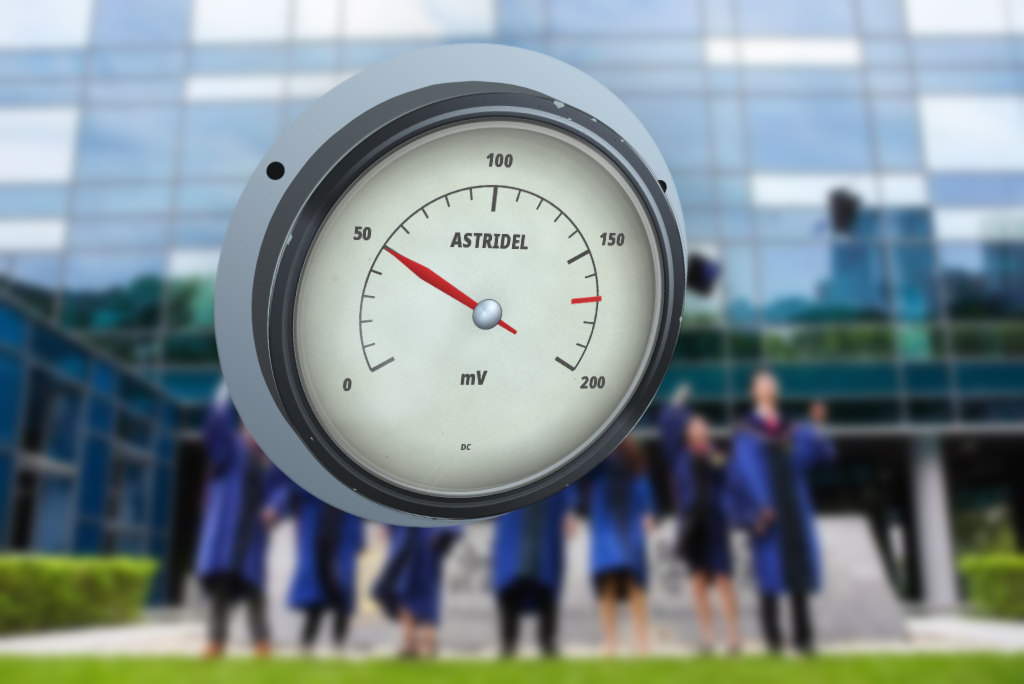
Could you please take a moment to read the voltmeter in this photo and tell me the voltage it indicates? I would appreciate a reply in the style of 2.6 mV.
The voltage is 50 mV
